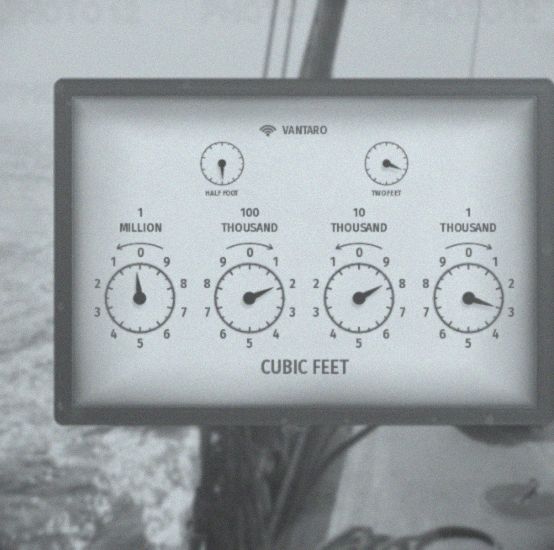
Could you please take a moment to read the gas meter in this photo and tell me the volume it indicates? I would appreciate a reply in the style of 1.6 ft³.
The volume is 18300 ft³
